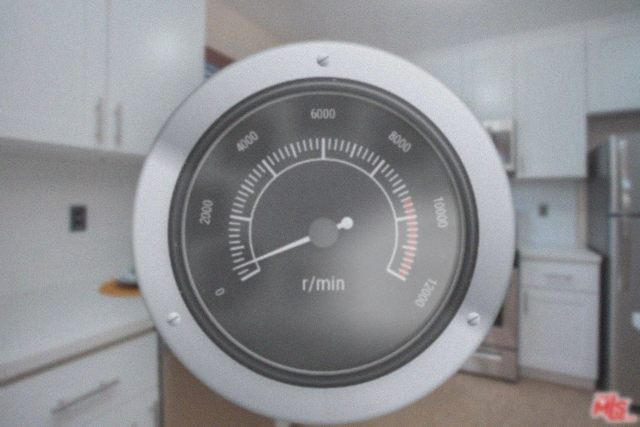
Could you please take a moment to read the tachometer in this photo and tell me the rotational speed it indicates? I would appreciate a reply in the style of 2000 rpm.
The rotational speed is 400 rpm
